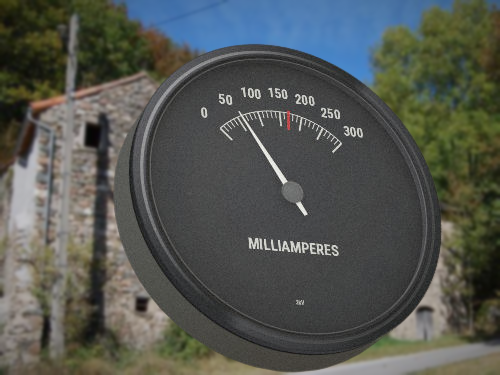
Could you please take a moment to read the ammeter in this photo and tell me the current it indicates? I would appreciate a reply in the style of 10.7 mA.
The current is 50 mA
